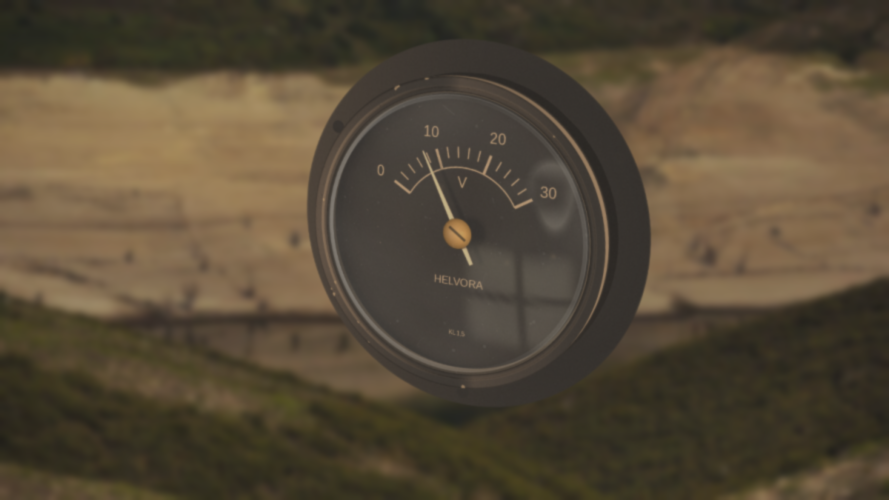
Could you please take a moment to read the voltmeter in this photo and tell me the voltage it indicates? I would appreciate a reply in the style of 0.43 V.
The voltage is 8 V
